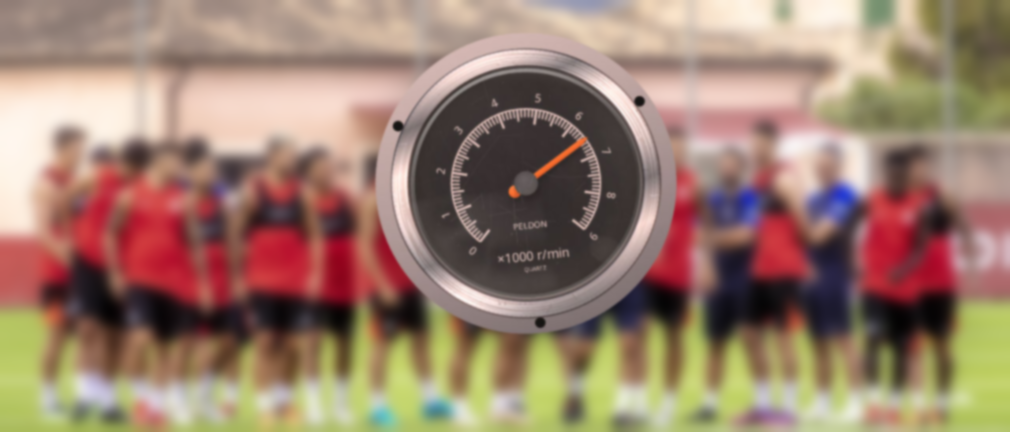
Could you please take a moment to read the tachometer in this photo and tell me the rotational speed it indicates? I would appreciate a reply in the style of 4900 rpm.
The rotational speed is 6500 rpm
